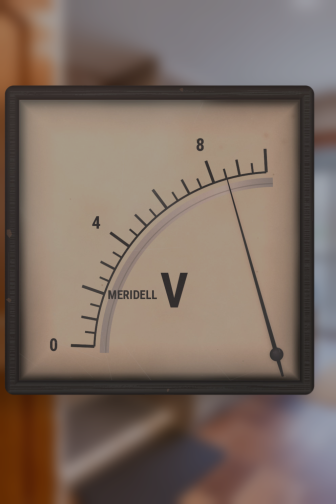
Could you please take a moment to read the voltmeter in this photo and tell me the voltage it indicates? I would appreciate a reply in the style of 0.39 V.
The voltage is 8.5 V
